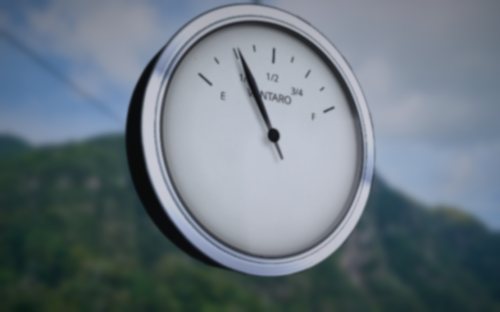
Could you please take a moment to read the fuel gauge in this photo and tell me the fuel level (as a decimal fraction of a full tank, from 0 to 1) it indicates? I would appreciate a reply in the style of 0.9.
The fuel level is 0.25
